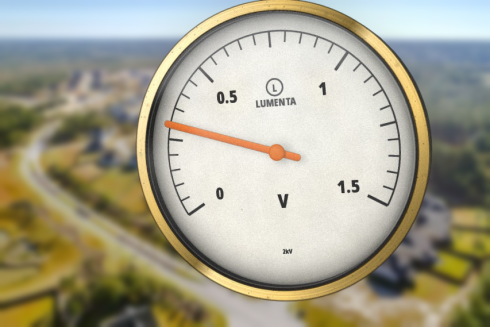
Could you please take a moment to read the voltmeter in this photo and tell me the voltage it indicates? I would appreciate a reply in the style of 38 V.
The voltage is 0.3 V
